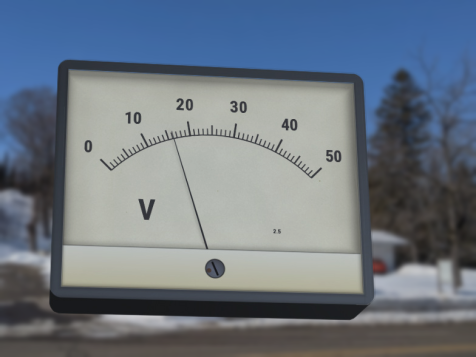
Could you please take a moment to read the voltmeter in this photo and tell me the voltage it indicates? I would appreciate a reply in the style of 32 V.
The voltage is 16 V
